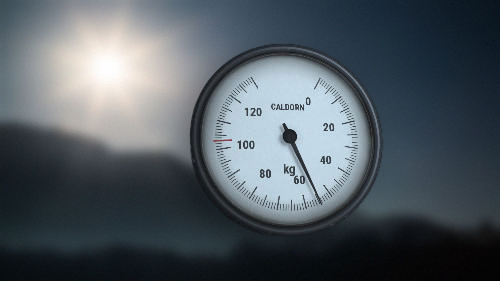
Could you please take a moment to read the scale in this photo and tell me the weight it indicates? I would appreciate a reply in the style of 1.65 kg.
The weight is 55 kg
